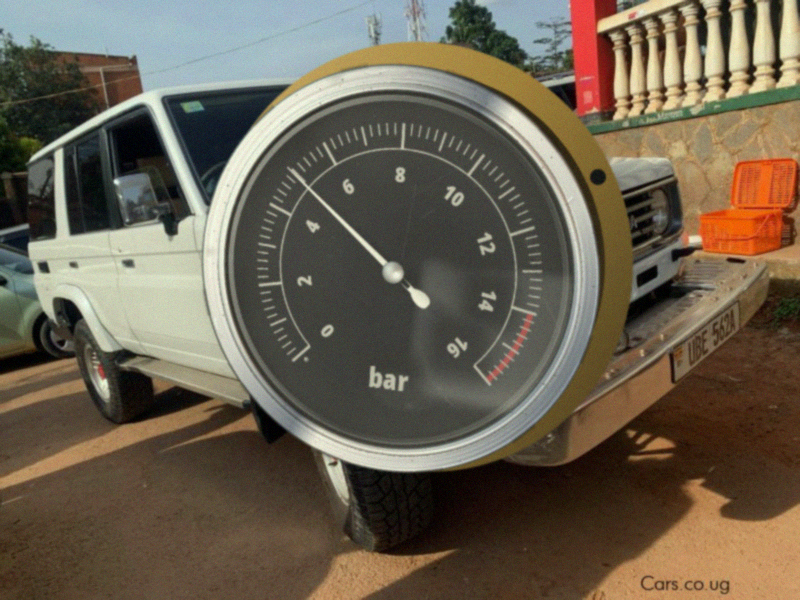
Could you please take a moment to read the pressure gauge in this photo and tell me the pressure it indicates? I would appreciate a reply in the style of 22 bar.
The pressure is 5 bar
